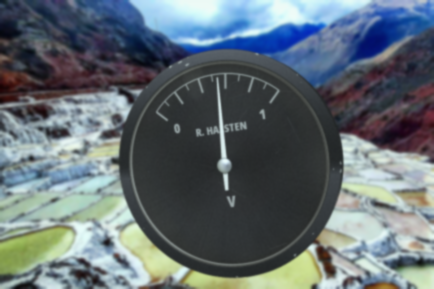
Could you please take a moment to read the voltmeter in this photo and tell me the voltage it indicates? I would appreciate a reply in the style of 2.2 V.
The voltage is 0.55 V
